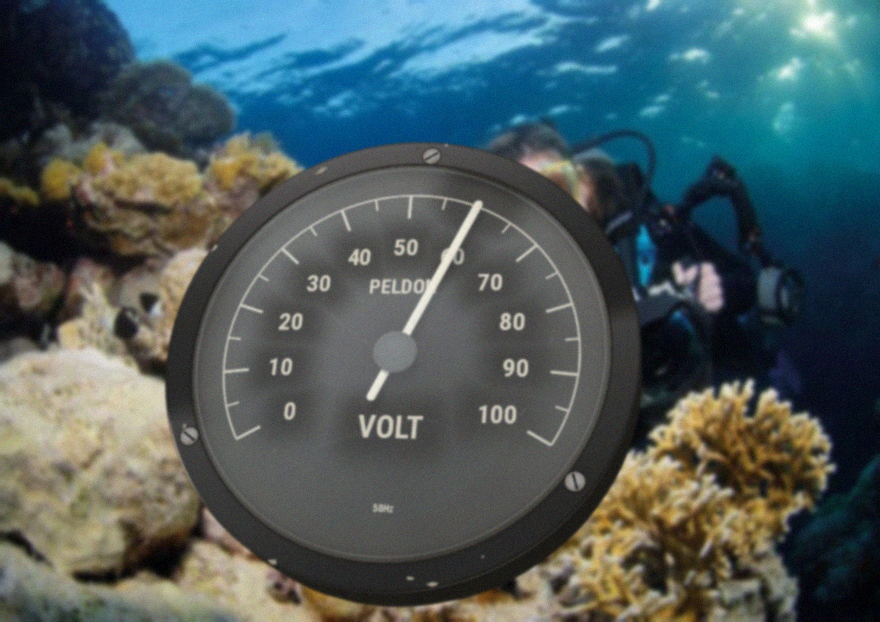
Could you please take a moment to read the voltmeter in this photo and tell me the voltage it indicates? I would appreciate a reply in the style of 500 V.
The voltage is 60 V
